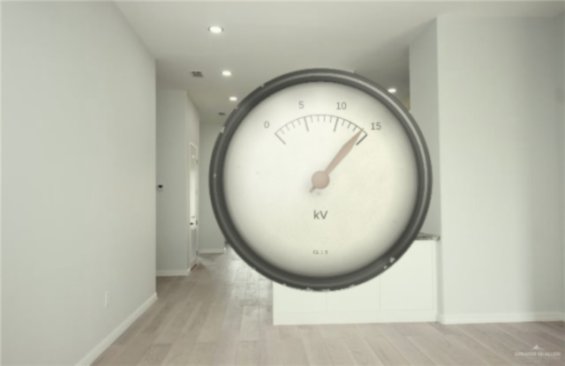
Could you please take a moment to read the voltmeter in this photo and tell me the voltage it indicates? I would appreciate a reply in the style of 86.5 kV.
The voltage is 14 kV
